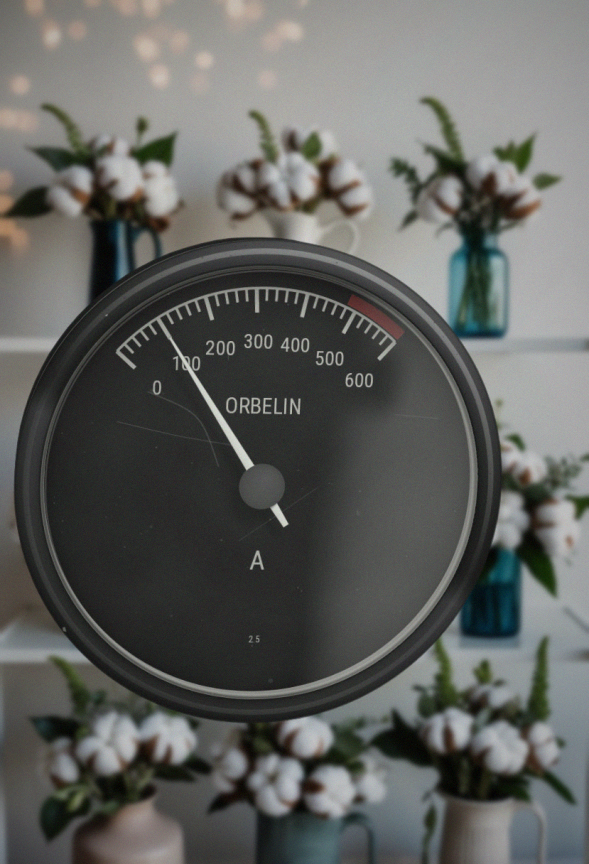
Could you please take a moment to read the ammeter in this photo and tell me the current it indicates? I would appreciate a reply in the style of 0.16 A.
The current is 100 A
